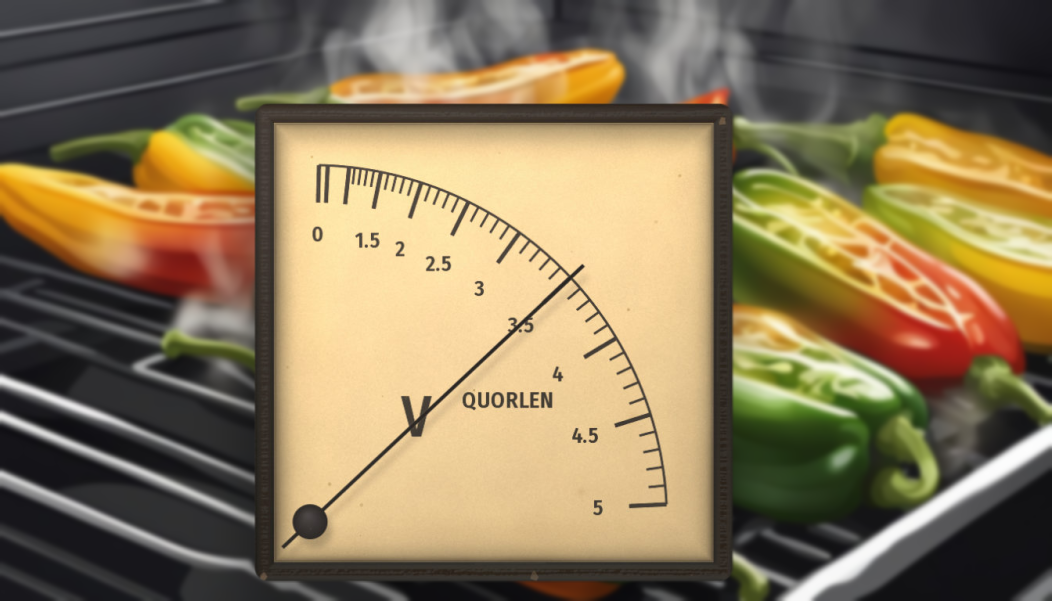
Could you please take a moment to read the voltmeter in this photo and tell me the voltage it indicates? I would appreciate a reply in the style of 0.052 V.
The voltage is 3.5 V
